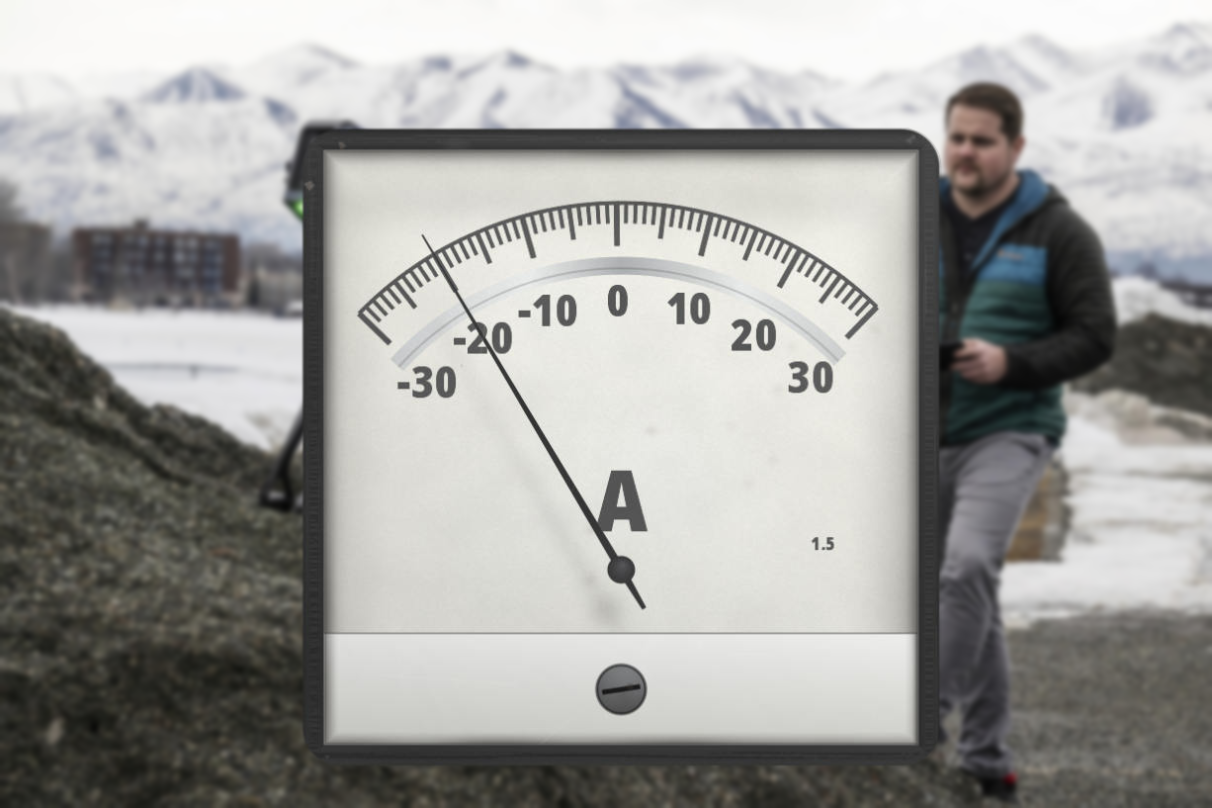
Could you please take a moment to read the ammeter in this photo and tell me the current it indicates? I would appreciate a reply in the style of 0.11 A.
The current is -20 A
